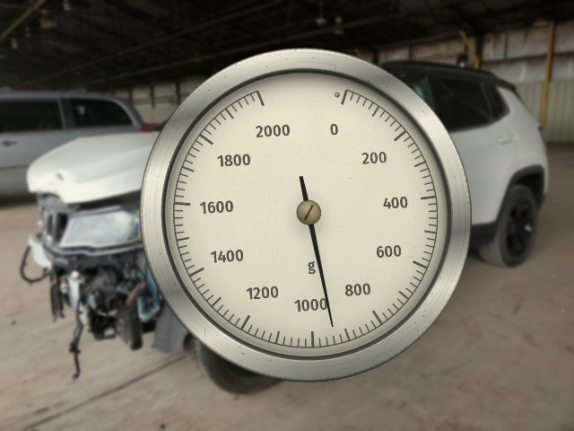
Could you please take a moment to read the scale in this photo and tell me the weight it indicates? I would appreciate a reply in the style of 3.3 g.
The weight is 940 g
